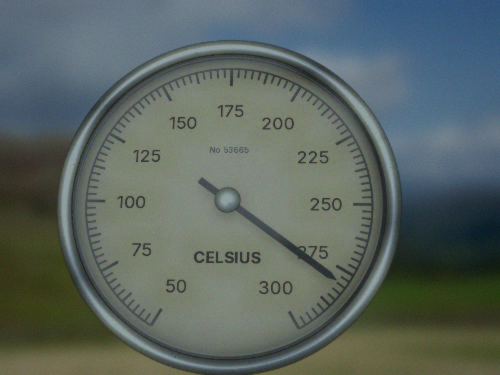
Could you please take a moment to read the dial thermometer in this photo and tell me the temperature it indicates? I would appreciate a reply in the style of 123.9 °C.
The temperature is 280 °C
